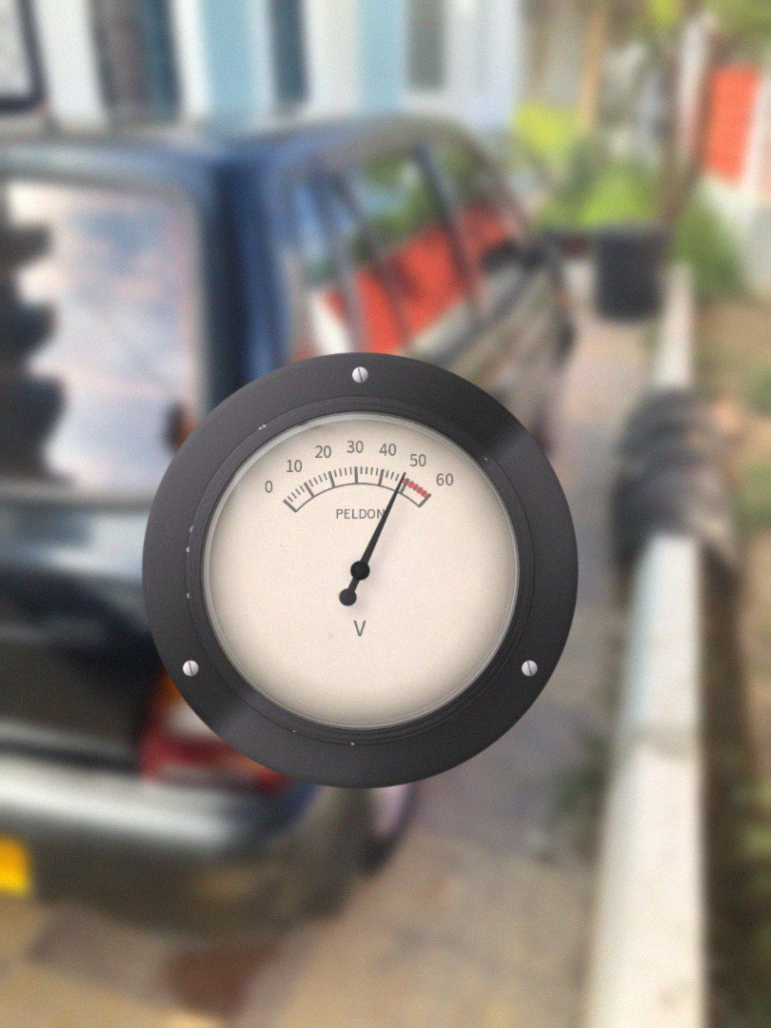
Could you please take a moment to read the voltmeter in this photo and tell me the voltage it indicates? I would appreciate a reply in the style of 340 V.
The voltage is 48 V
